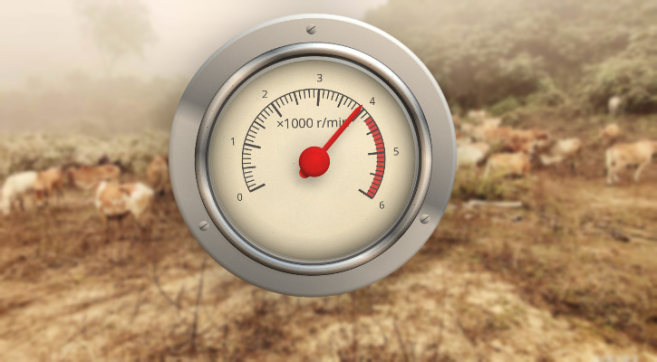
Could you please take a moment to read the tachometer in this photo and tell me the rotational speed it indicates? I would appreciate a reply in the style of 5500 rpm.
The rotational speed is 3900 rpm
